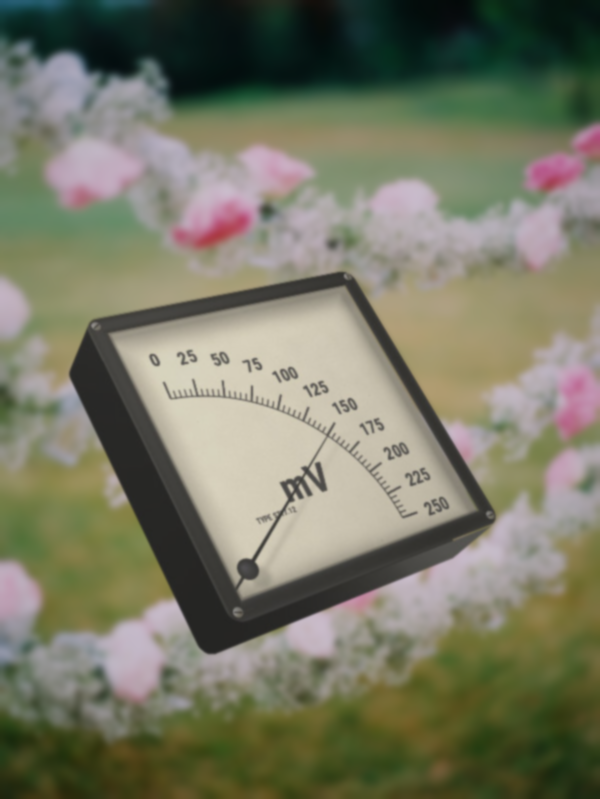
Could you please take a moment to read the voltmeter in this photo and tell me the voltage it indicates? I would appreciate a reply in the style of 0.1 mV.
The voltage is 150 mV
